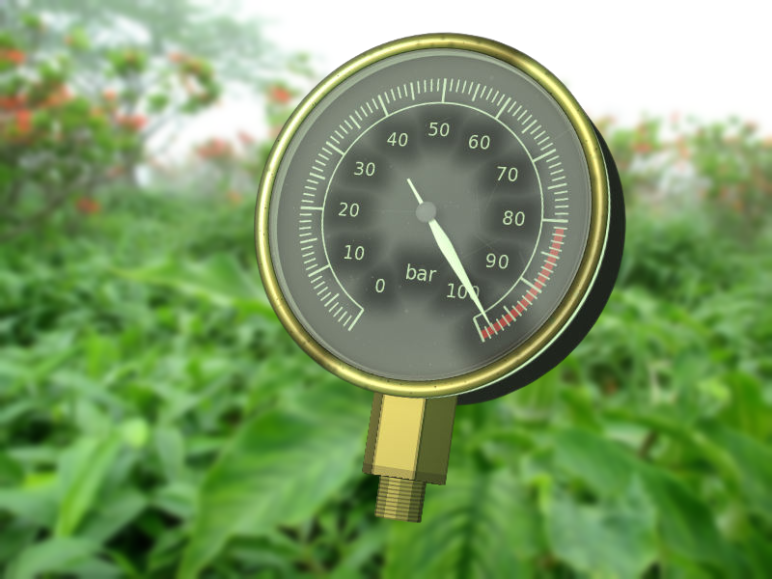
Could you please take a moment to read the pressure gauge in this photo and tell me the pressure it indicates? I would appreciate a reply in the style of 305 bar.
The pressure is 98 bar
